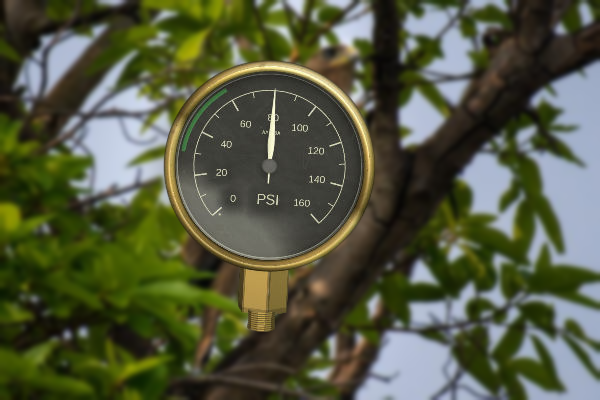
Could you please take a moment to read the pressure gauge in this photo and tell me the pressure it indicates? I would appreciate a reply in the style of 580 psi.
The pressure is 80 psi
